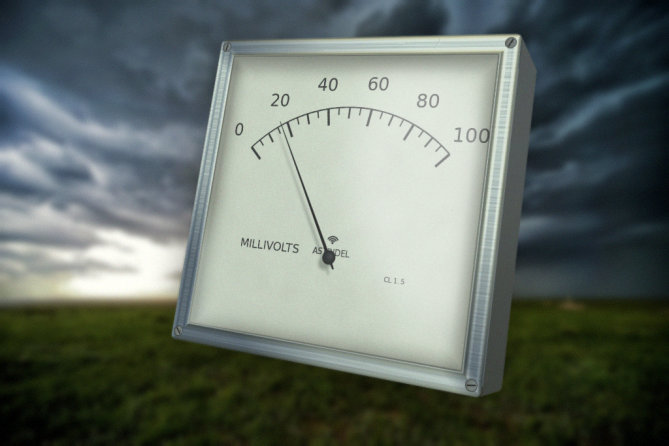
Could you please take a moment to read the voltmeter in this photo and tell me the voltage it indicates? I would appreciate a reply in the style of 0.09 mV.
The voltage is 17.5 mV
